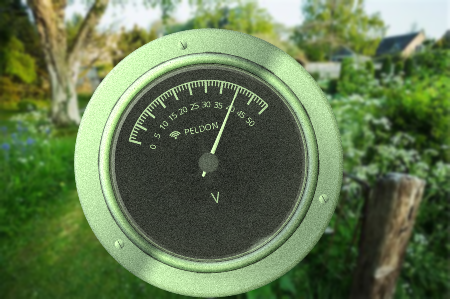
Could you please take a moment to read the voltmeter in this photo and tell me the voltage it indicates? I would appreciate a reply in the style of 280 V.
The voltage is 40 V
